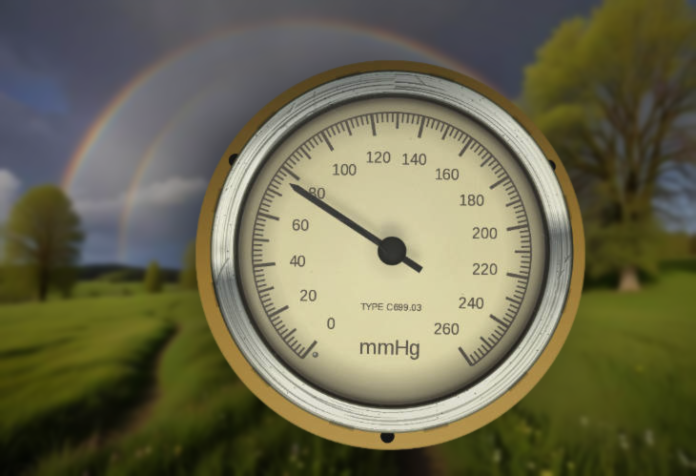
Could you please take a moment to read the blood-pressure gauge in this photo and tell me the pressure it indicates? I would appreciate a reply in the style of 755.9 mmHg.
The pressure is 76 mmHg
